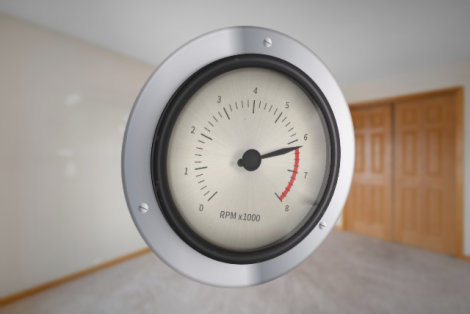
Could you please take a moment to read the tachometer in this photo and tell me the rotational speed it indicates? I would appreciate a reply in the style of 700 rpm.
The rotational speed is 6200 rpm
